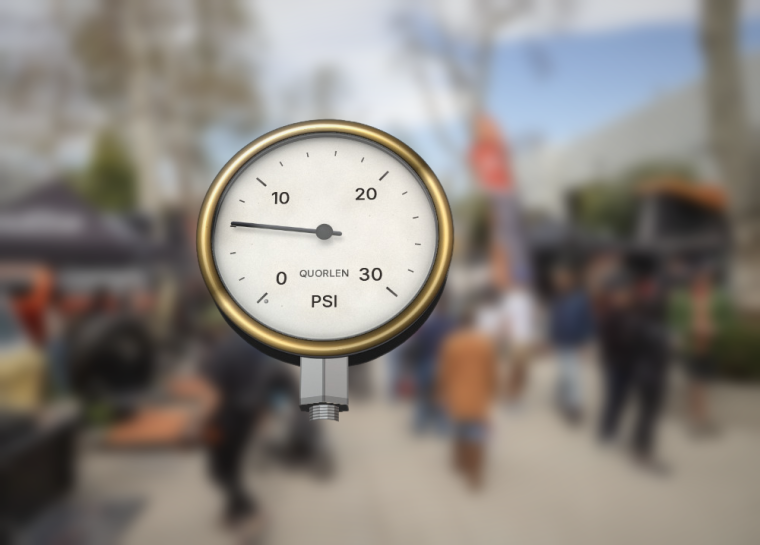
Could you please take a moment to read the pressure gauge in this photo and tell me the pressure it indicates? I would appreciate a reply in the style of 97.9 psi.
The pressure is 6 psi
